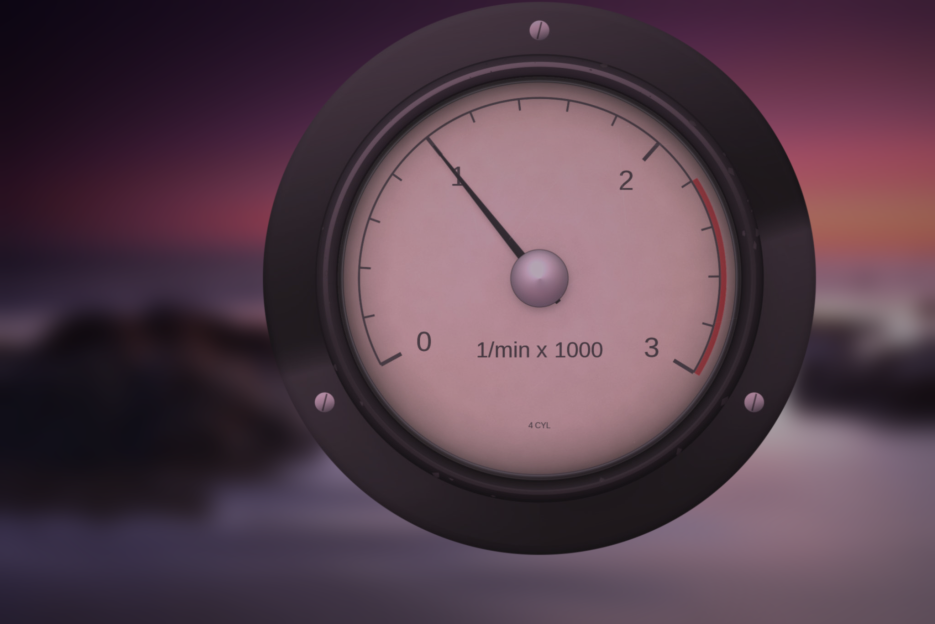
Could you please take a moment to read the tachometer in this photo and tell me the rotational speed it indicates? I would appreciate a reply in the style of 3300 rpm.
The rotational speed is 1000 rpm
